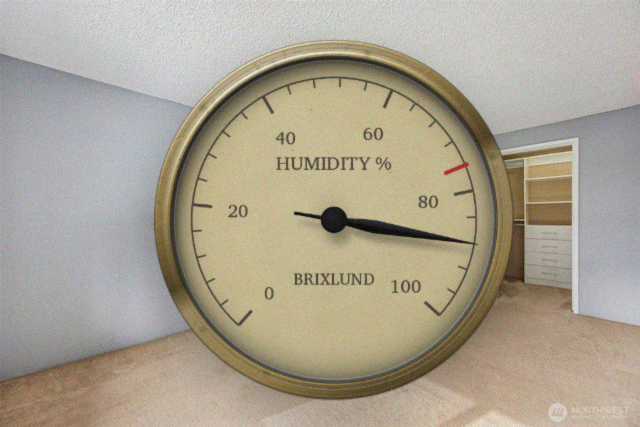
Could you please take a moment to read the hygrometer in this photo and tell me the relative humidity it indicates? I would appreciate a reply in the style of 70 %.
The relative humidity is 88 %
